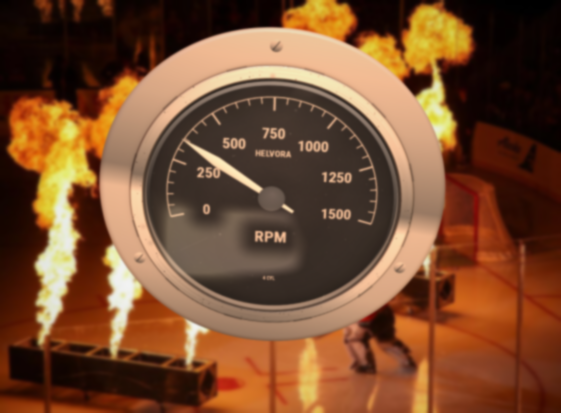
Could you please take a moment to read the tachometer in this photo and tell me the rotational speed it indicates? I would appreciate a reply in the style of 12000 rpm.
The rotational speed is 350 rpm
